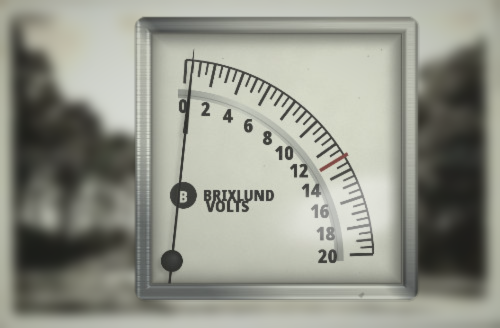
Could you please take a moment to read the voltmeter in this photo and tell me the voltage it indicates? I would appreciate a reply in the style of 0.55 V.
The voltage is 0.5 V
